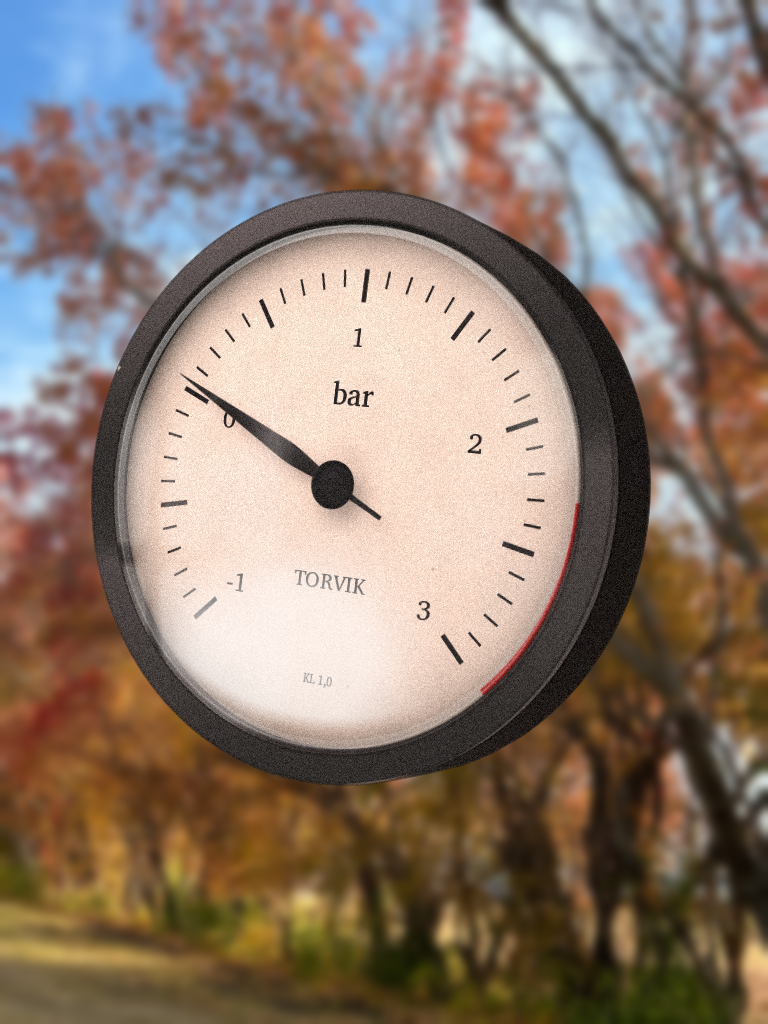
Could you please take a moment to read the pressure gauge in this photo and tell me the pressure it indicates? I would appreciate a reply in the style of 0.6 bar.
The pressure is 0.05 bar
